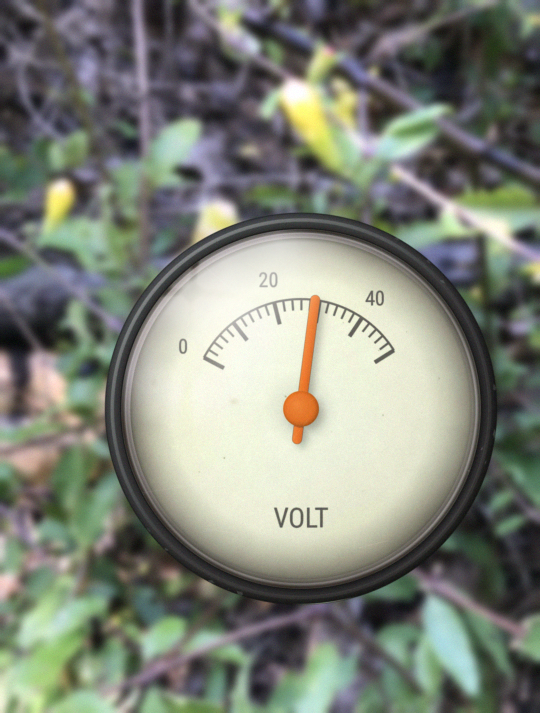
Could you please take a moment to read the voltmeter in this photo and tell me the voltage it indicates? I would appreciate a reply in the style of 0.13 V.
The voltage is 29 V
